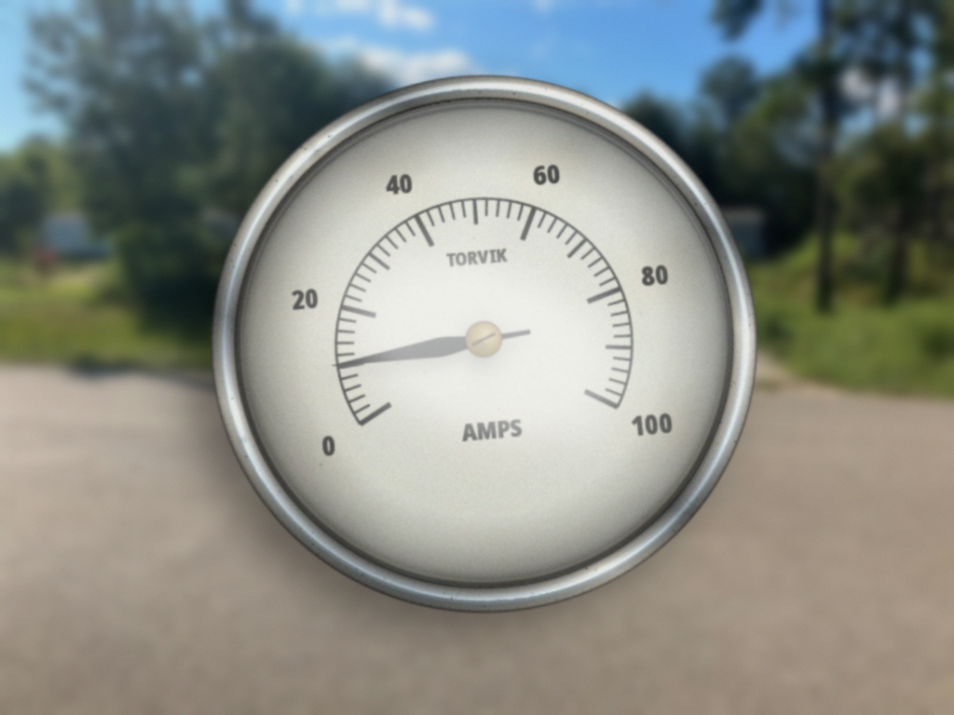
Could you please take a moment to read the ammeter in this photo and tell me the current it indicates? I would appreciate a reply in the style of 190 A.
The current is 10 A
